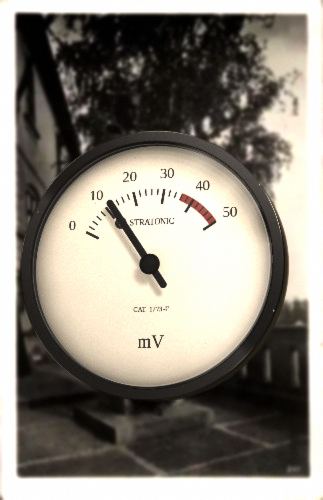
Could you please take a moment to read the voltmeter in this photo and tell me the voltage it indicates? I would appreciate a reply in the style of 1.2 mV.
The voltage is 12 mV
